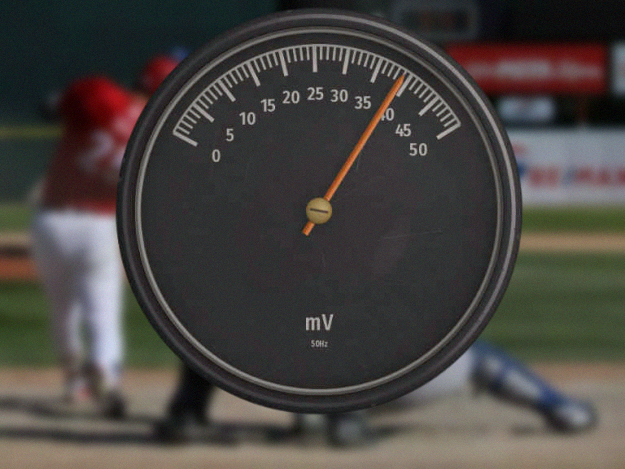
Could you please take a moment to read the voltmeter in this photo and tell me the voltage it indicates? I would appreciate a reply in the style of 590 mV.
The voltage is 39 mV
